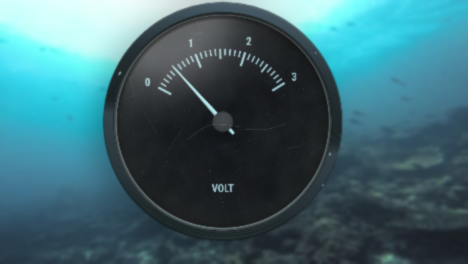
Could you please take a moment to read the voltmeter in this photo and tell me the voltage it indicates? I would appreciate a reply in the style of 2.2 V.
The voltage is 0.5 V
